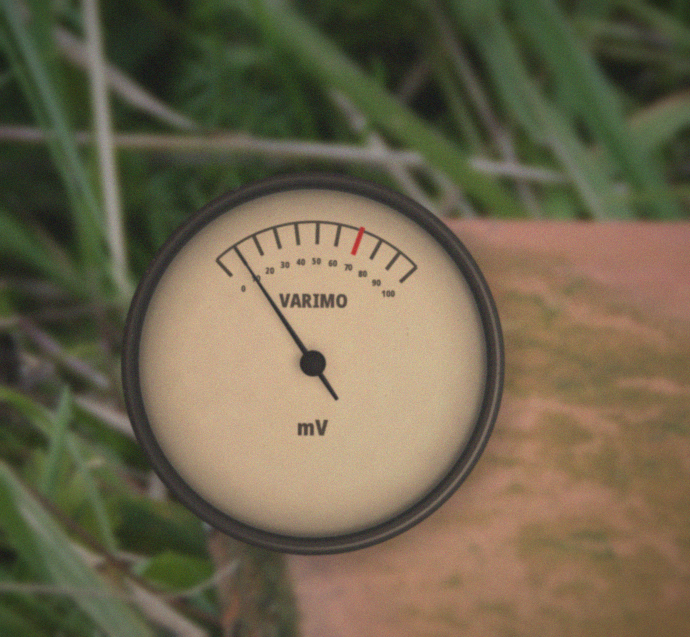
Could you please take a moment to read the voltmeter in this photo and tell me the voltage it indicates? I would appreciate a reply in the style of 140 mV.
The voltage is 10 mV
